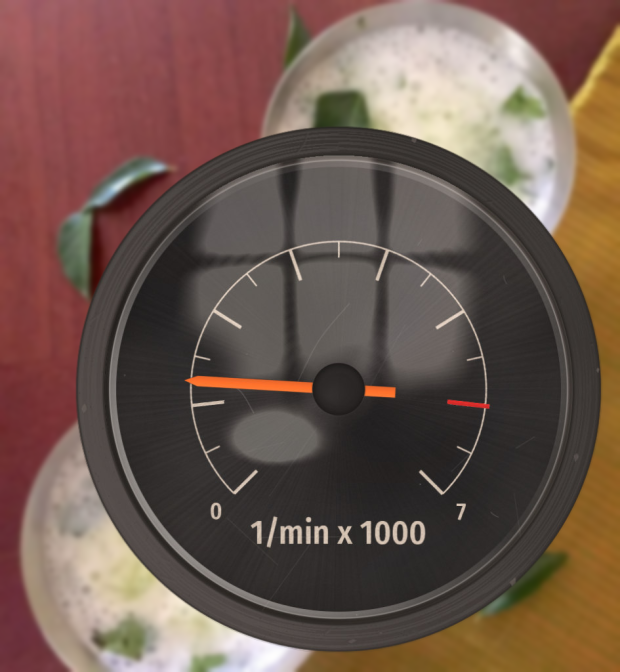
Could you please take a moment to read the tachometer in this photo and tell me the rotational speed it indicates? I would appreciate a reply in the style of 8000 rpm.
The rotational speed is 1250 rpm
